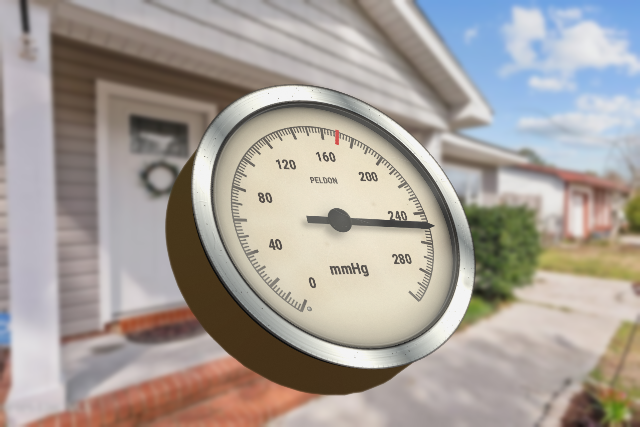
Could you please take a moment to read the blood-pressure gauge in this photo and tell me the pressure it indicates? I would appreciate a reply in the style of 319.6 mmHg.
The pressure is 250 mmHg
